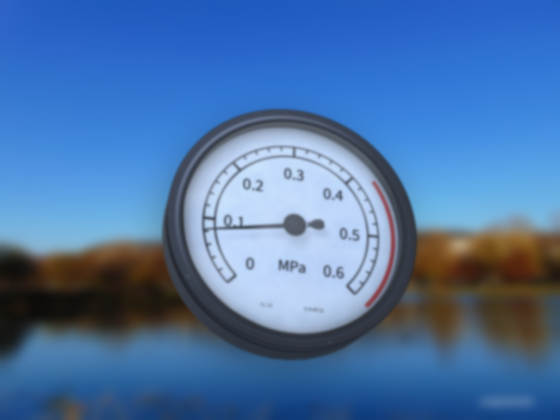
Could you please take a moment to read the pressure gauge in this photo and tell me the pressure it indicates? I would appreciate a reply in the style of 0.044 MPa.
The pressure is 0.08 MPa
